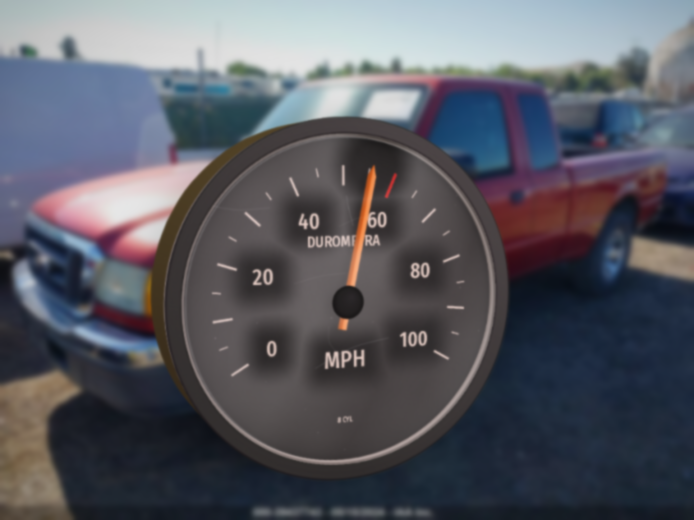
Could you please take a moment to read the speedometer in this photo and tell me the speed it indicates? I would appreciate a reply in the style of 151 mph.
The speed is 55 mph
